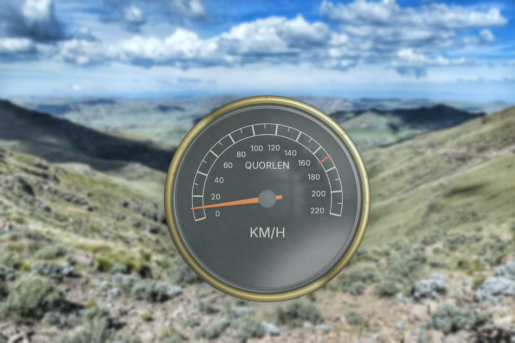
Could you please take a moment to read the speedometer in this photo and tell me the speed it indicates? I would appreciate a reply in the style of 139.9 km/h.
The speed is 10 km/h
